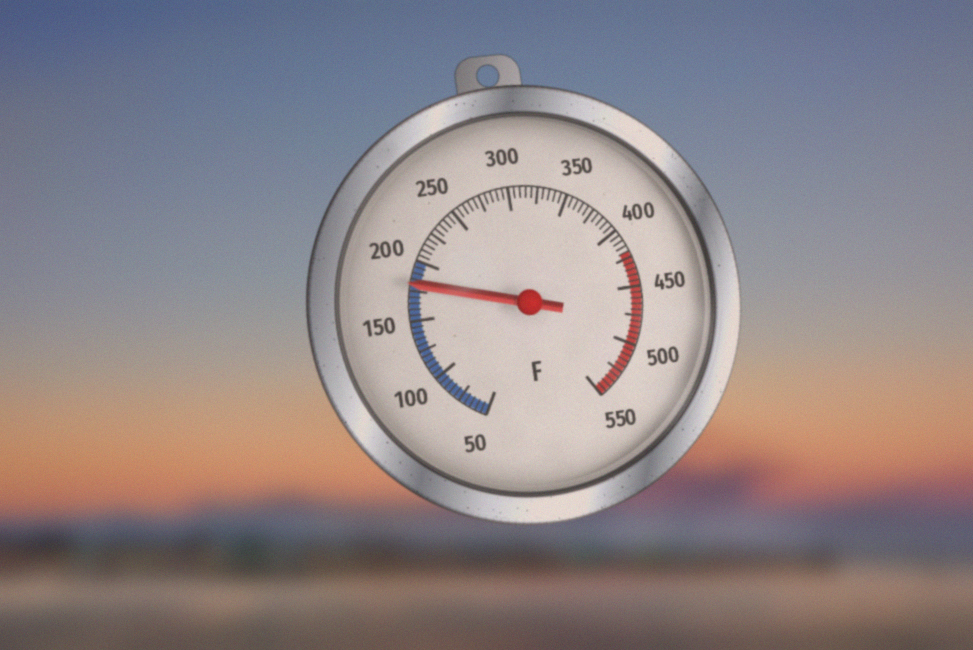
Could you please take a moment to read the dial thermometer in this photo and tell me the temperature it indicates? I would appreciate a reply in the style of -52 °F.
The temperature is 180 °F
